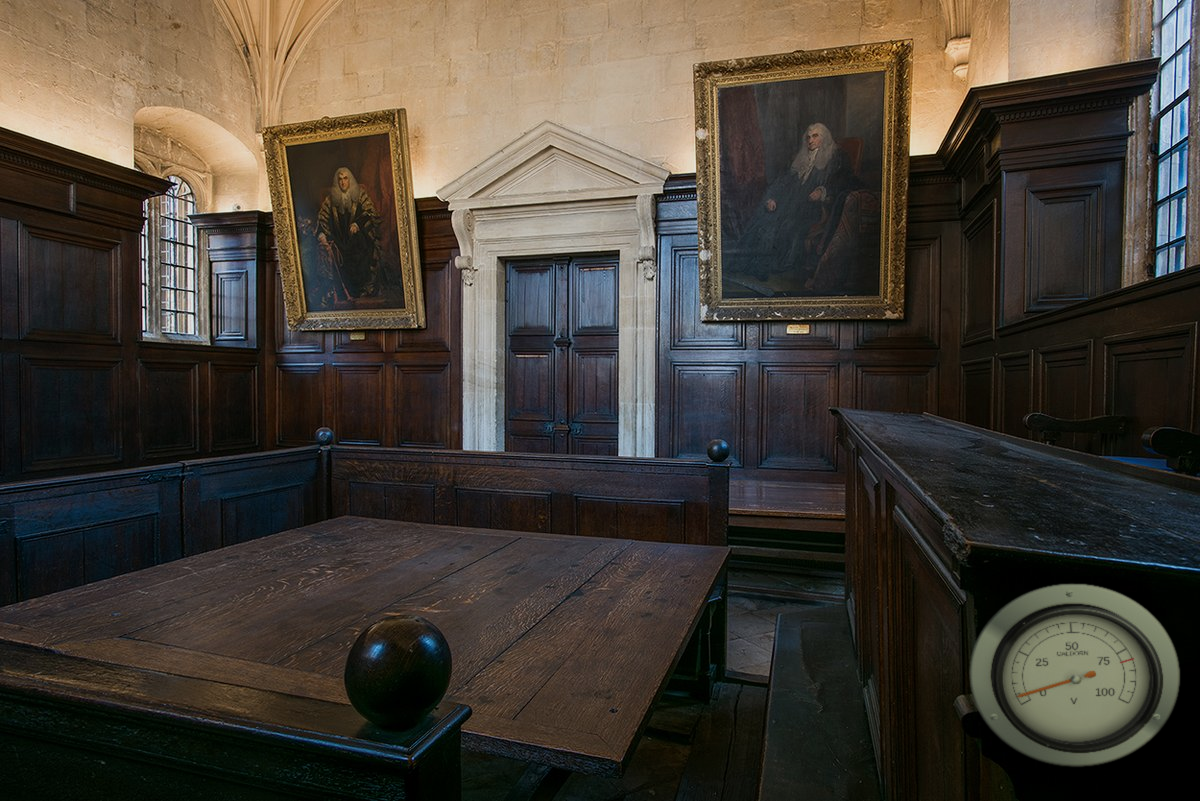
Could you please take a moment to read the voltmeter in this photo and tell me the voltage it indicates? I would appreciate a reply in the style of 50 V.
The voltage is 5 V
